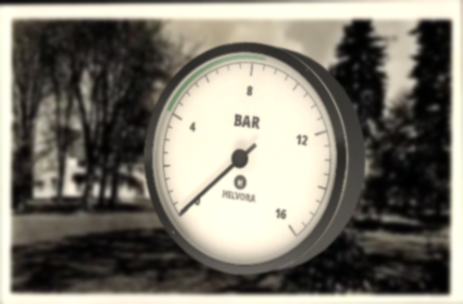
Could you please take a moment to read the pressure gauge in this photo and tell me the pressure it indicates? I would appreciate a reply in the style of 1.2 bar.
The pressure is 0 bar
